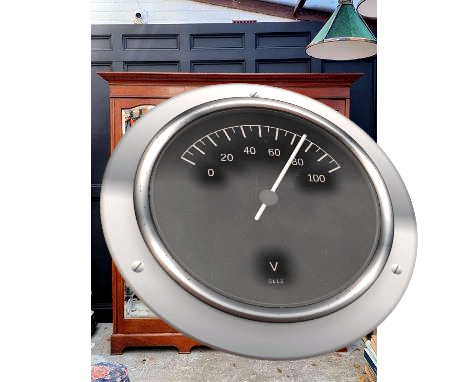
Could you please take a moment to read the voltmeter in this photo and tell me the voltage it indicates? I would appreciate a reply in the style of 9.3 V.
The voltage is 75 V
